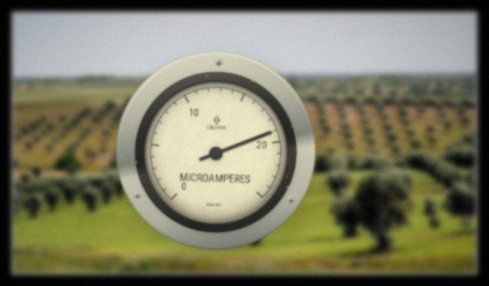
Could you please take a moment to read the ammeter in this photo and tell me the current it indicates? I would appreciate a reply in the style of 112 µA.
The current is 19 µA
